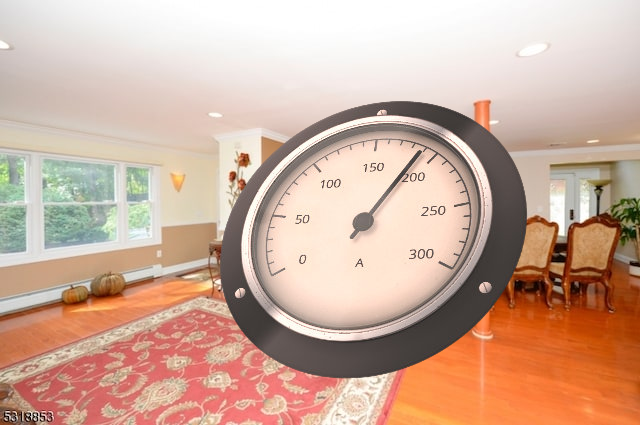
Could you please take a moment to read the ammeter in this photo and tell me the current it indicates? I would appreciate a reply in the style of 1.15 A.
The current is 190 A
